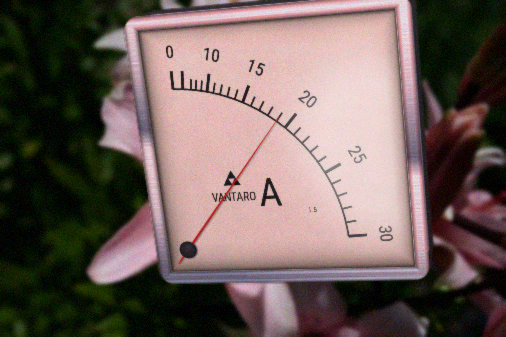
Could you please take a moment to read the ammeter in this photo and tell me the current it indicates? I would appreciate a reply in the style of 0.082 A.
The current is 19 A
